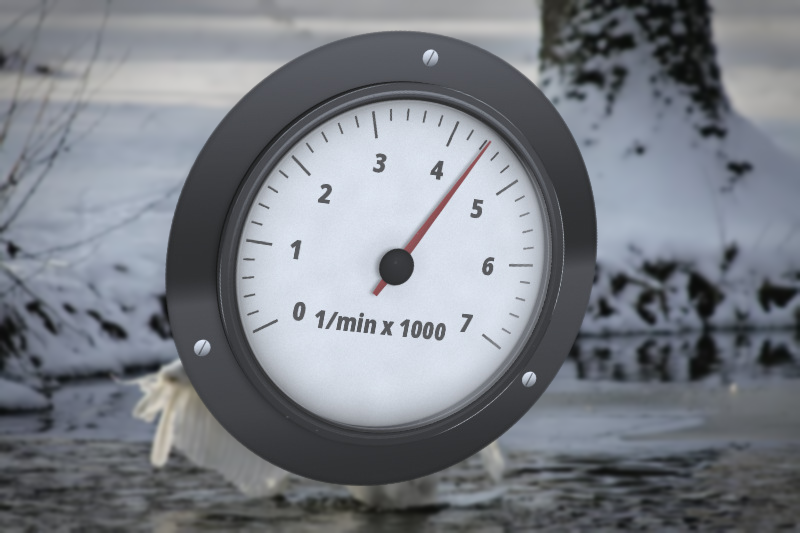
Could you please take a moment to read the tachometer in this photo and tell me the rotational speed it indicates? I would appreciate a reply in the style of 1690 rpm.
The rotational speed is 4400 rpm
